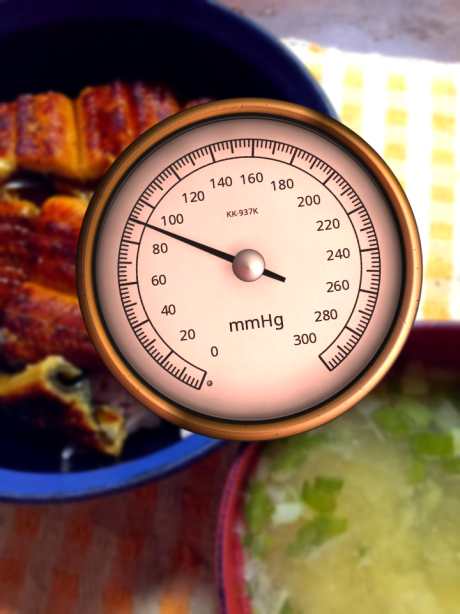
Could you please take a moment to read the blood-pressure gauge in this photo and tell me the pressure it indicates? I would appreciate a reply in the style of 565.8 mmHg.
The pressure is 90 mmHg
